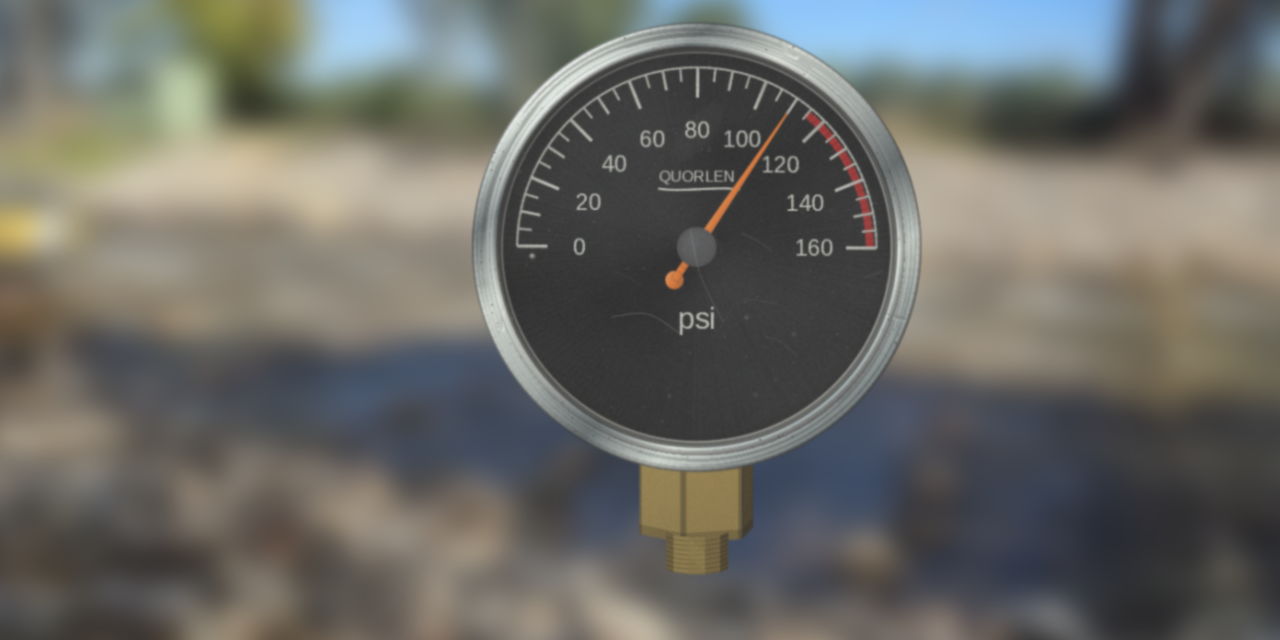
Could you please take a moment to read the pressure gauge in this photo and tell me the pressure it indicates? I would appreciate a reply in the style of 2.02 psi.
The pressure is 110 psi
